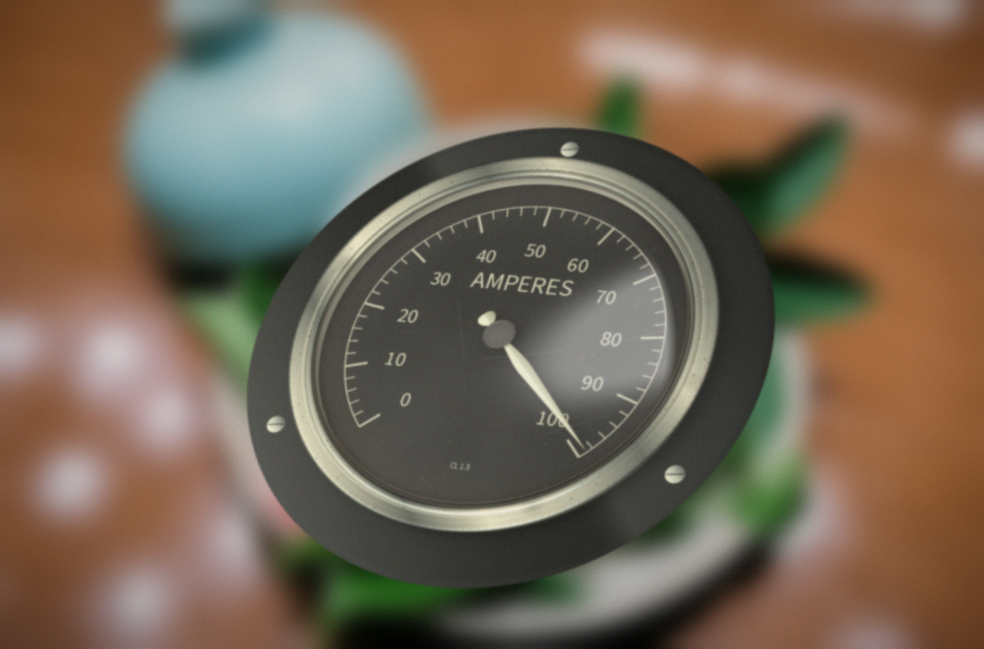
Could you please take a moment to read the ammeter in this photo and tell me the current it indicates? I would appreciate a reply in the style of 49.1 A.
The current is 99 A
